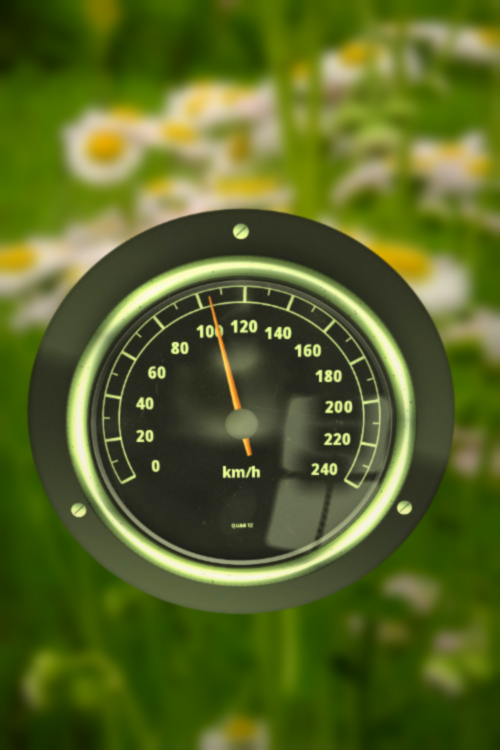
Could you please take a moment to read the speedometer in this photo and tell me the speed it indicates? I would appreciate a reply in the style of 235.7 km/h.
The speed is 105 km/h
